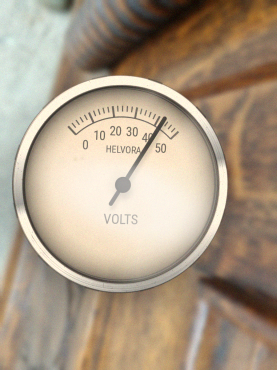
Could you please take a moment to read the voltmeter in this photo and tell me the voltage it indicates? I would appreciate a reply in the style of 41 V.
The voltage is 42 V
